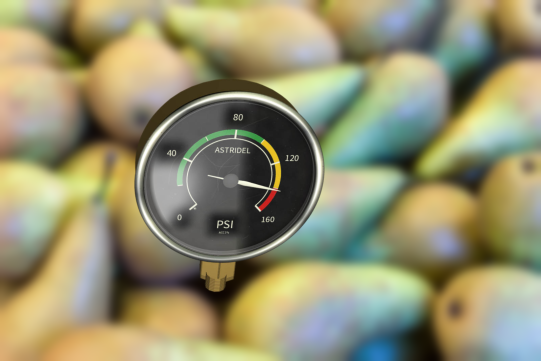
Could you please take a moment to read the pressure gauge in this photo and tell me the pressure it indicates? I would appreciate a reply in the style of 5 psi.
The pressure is 140 psi
